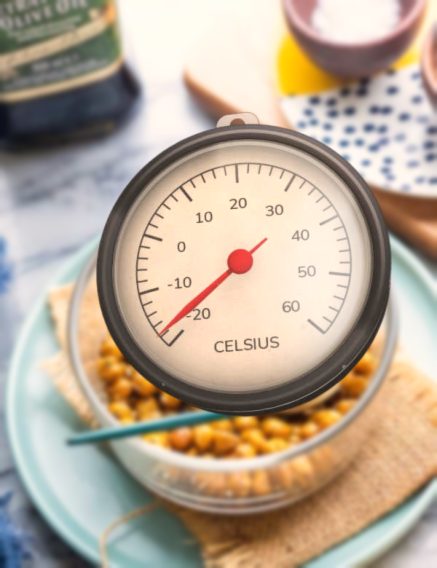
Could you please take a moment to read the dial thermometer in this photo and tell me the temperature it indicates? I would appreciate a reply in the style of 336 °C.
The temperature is -18 °C
